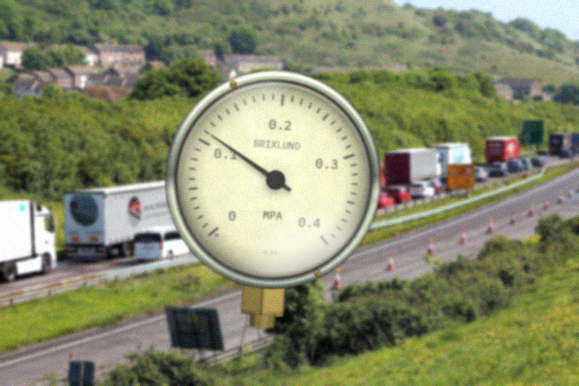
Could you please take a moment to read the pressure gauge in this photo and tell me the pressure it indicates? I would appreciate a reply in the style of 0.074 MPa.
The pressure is 0.11 MPa
